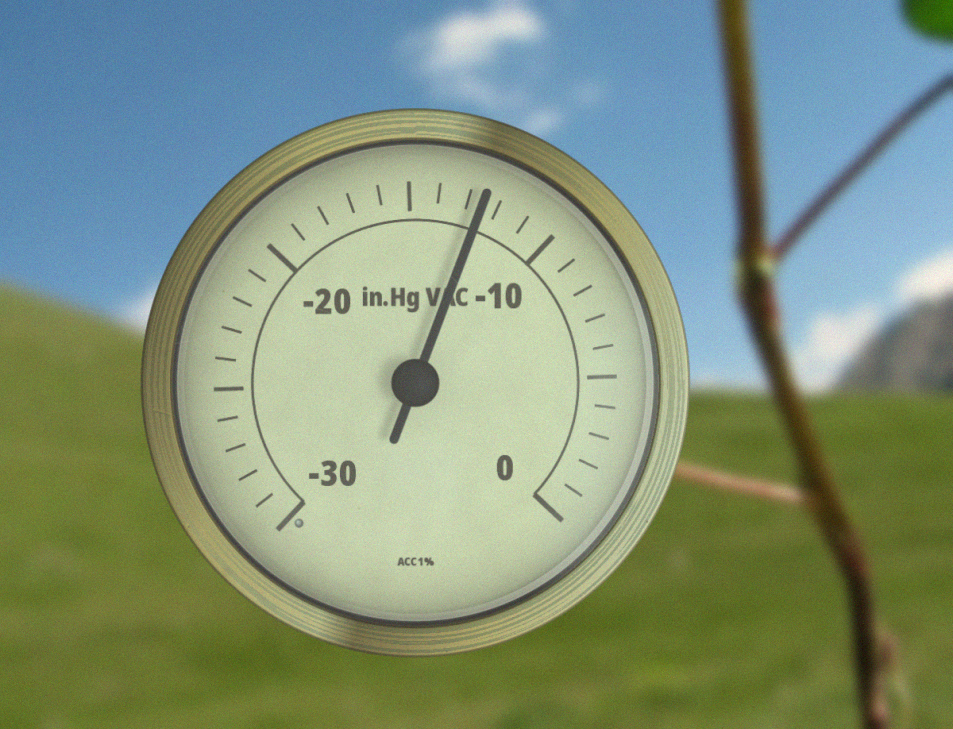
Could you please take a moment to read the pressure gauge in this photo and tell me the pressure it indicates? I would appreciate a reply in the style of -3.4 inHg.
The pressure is -12.5 inHg
